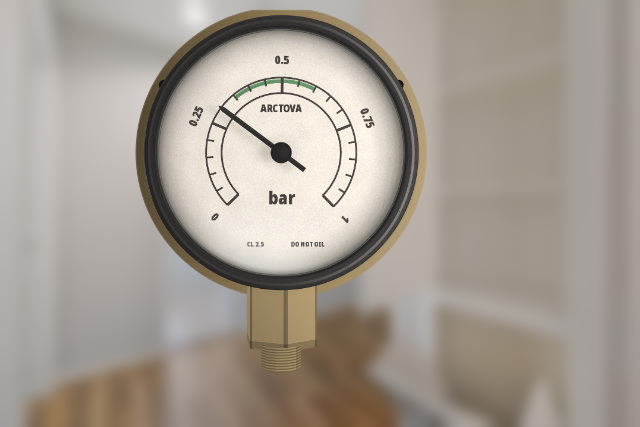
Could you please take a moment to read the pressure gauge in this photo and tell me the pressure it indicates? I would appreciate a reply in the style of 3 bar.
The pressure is 0.3 bar
